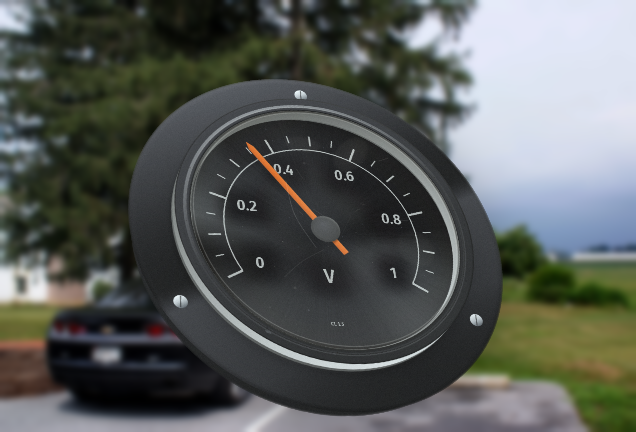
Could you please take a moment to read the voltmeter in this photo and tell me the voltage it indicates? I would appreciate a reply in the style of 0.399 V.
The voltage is 0.35 V
